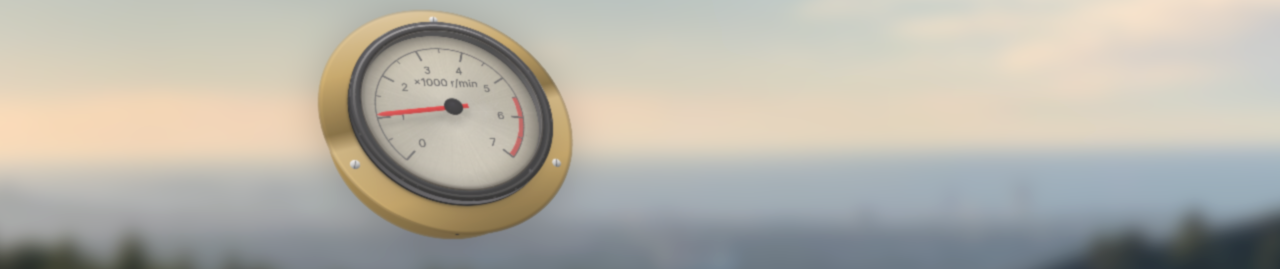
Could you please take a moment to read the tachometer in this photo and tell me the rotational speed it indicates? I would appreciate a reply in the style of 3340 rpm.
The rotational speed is 1000 rpm
